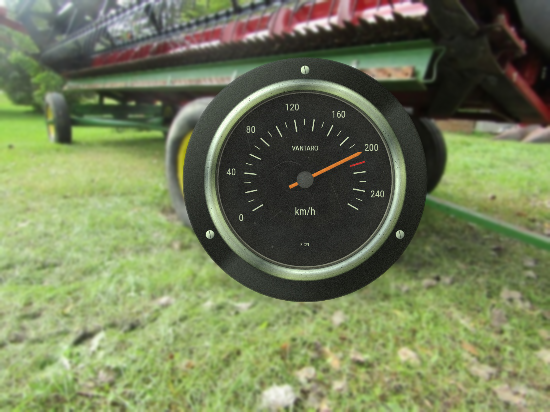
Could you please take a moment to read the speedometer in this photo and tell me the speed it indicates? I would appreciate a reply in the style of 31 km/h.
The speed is 200 km/h
